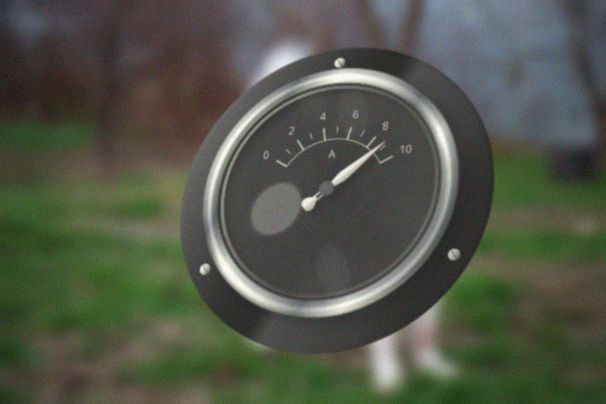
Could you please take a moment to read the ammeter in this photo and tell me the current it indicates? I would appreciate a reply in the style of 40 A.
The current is 9 A
